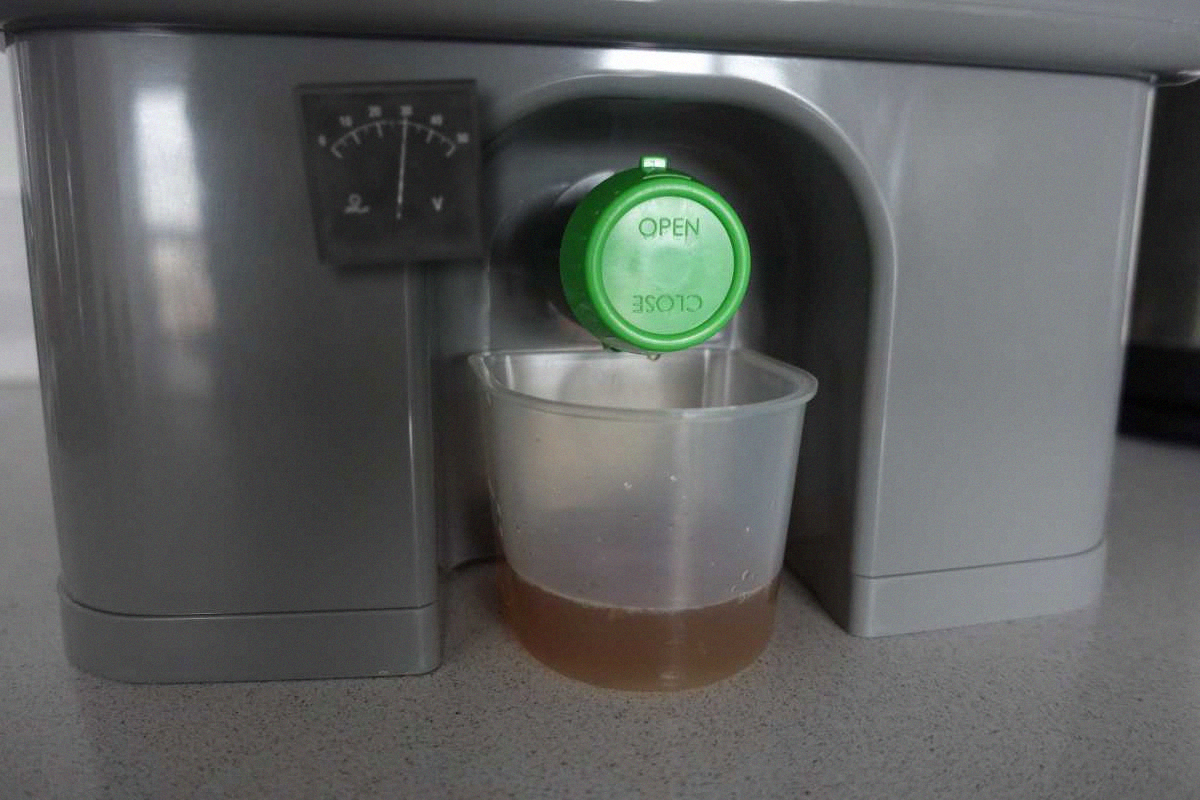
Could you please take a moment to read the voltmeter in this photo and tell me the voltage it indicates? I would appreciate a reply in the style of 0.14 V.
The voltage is 30 V
